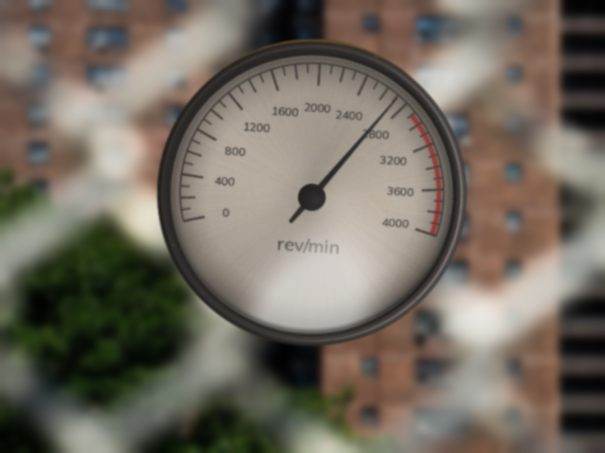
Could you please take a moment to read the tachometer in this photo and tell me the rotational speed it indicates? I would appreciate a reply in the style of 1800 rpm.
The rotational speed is 2700 rpm
